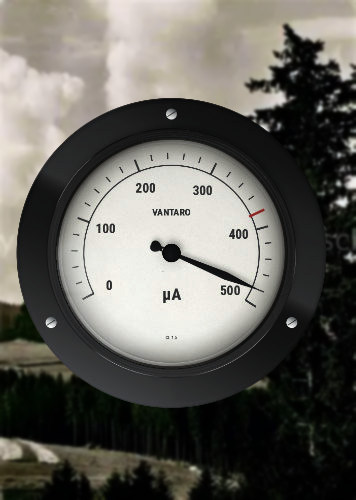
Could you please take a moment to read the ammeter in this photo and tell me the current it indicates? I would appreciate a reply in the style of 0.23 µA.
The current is 480 µA
